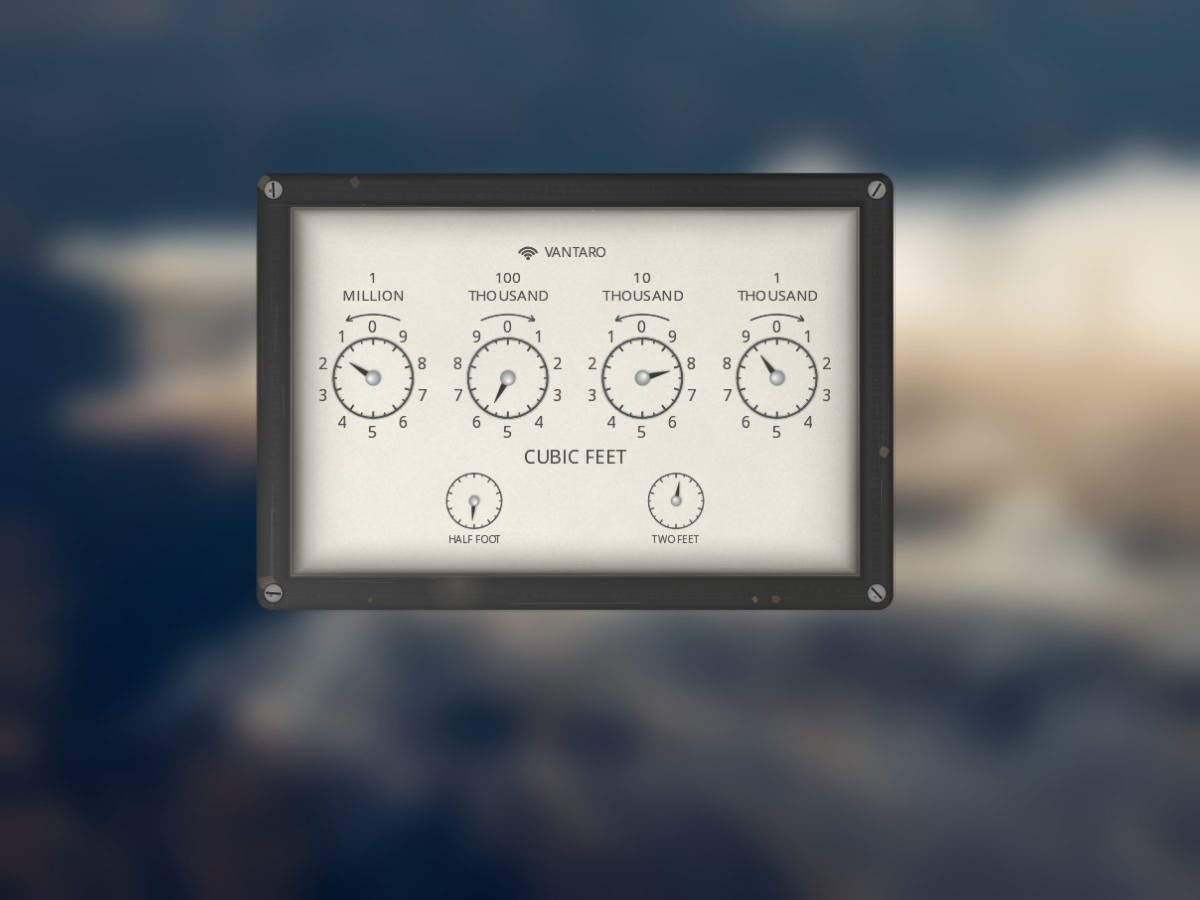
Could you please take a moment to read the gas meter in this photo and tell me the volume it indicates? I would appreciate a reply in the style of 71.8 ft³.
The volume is 157900 ft³
